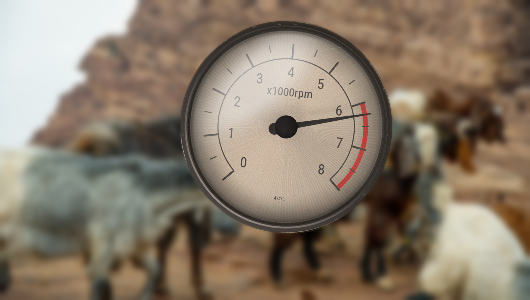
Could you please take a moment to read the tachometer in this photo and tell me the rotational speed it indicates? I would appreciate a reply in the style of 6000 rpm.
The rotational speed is 6250 rpm
